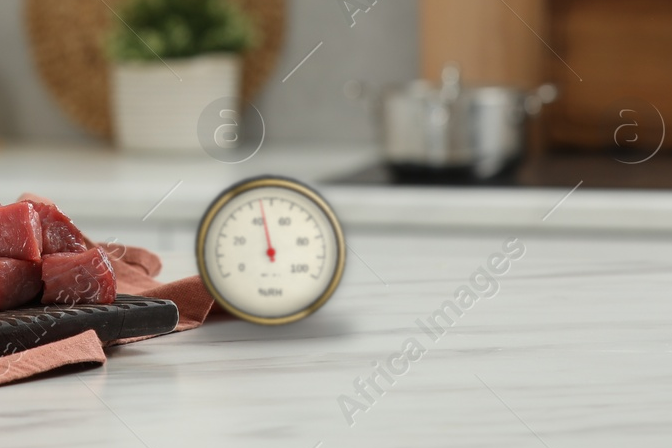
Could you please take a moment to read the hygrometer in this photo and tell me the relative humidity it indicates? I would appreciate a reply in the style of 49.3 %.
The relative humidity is 45 %
